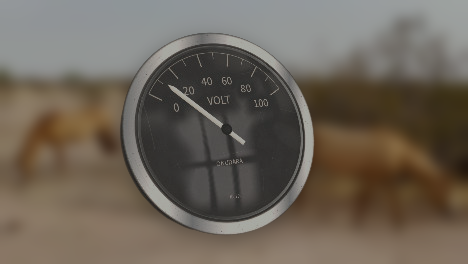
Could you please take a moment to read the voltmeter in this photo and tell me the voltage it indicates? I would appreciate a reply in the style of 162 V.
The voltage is 10 V
